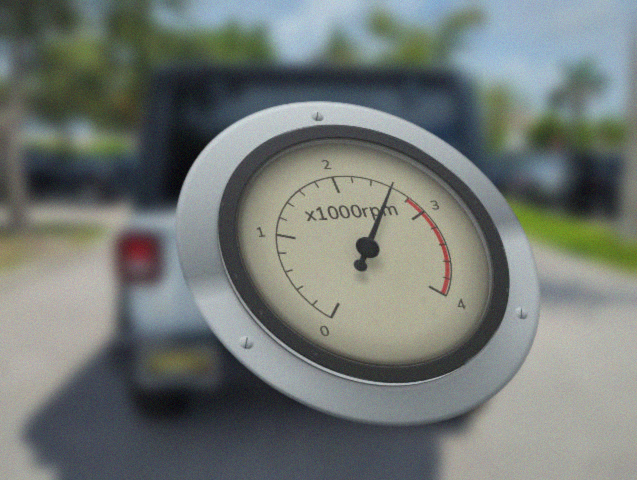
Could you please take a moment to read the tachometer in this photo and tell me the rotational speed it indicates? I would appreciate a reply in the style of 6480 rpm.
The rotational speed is 2600 rpm
